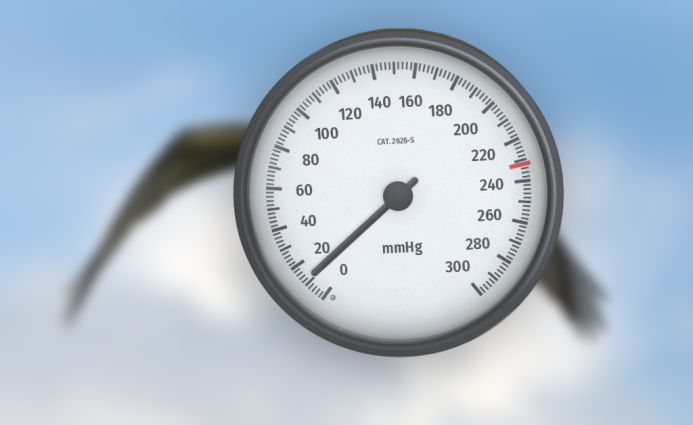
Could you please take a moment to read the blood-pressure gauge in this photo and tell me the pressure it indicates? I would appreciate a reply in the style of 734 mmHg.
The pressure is 12 mmHg
